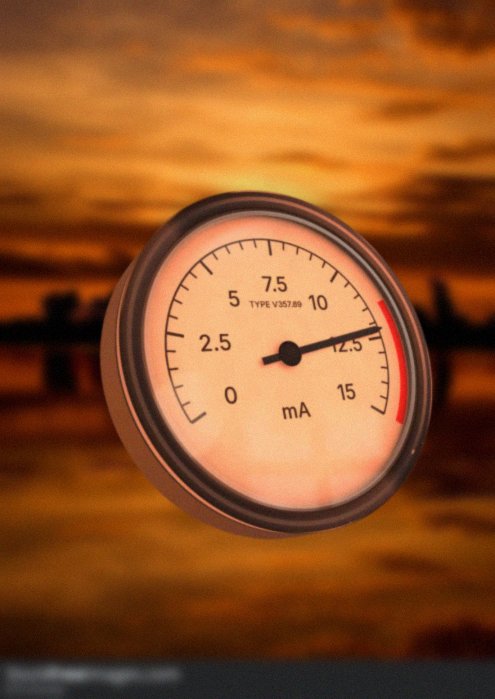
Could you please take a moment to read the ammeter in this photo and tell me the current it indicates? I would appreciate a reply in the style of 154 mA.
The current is 12.25 mA
